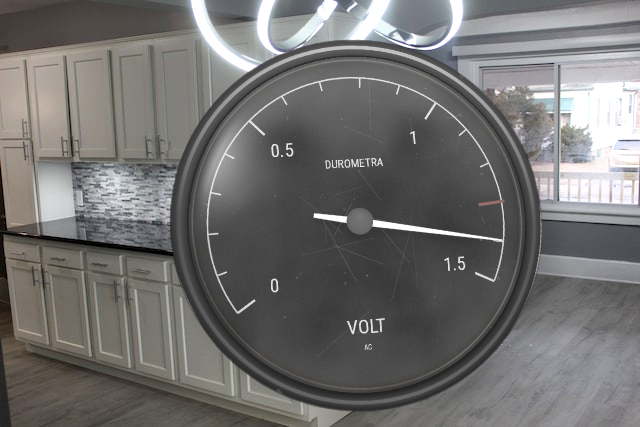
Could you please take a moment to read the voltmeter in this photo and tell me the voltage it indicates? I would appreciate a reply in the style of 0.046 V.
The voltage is 1.4 V
